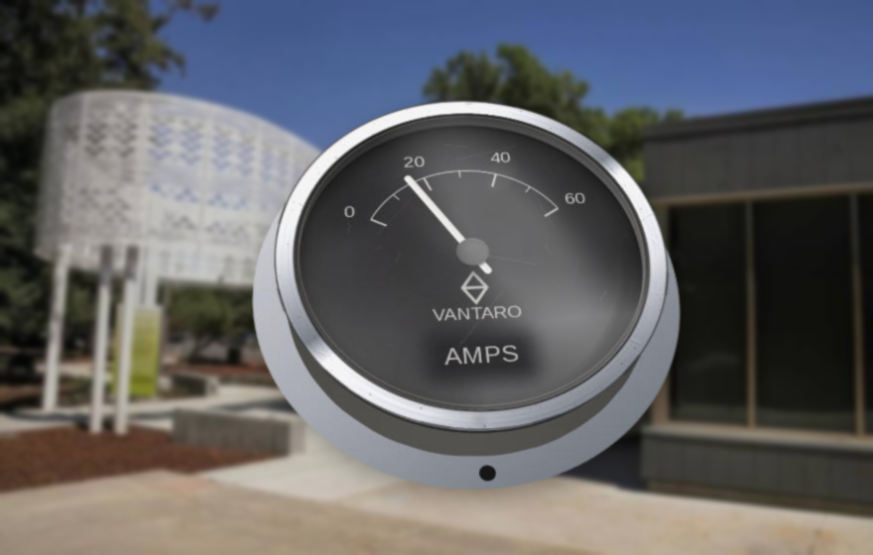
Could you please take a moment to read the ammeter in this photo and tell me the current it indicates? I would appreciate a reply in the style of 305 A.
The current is 15 A
